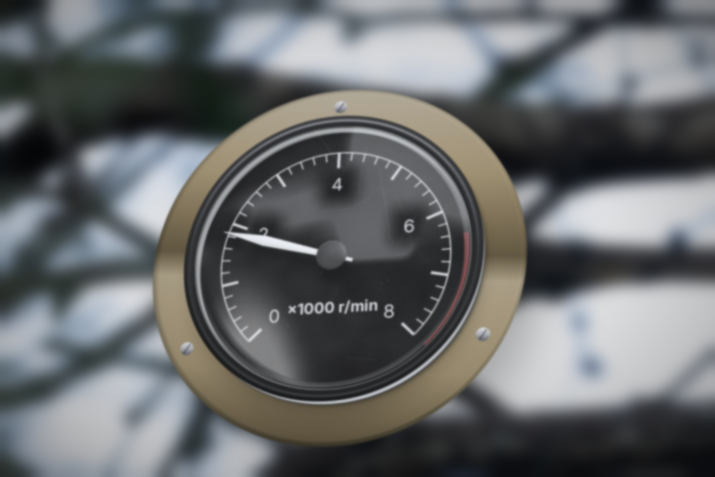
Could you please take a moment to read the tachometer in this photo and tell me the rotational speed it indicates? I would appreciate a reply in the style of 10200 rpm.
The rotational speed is 1800 rpm
